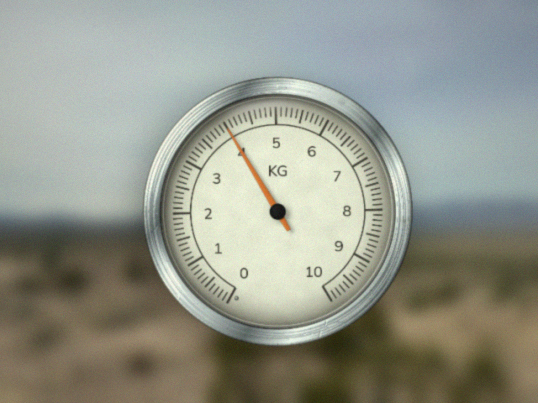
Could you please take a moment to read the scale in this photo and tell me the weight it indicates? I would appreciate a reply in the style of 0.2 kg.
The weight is 4 kg
